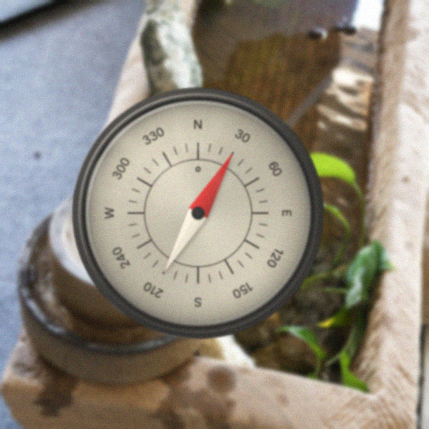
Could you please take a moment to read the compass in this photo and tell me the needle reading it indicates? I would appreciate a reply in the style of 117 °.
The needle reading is 30 °
